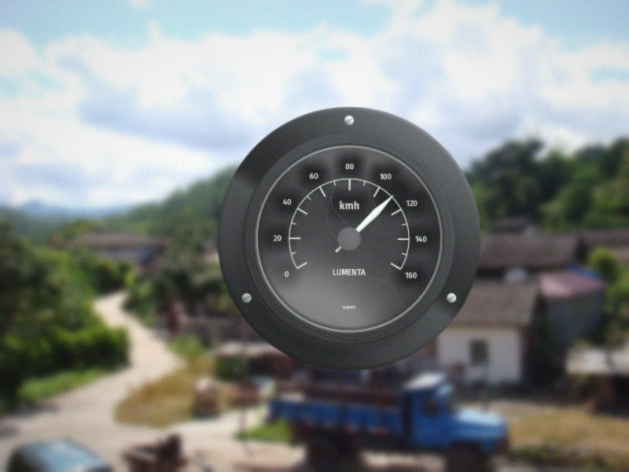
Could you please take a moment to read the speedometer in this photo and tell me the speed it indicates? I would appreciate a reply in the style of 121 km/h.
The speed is 110 km/h
